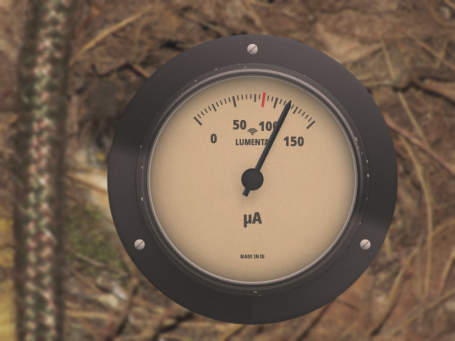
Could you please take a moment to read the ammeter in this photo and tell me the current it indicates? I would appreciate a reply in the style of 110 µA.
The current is 115 µA
